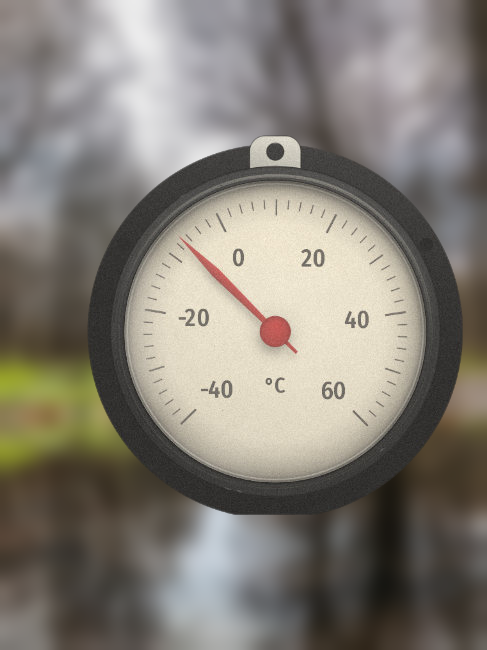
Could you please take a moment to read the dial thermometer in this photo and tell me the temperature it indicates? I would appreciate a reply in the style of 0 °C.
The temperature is -7 °C
